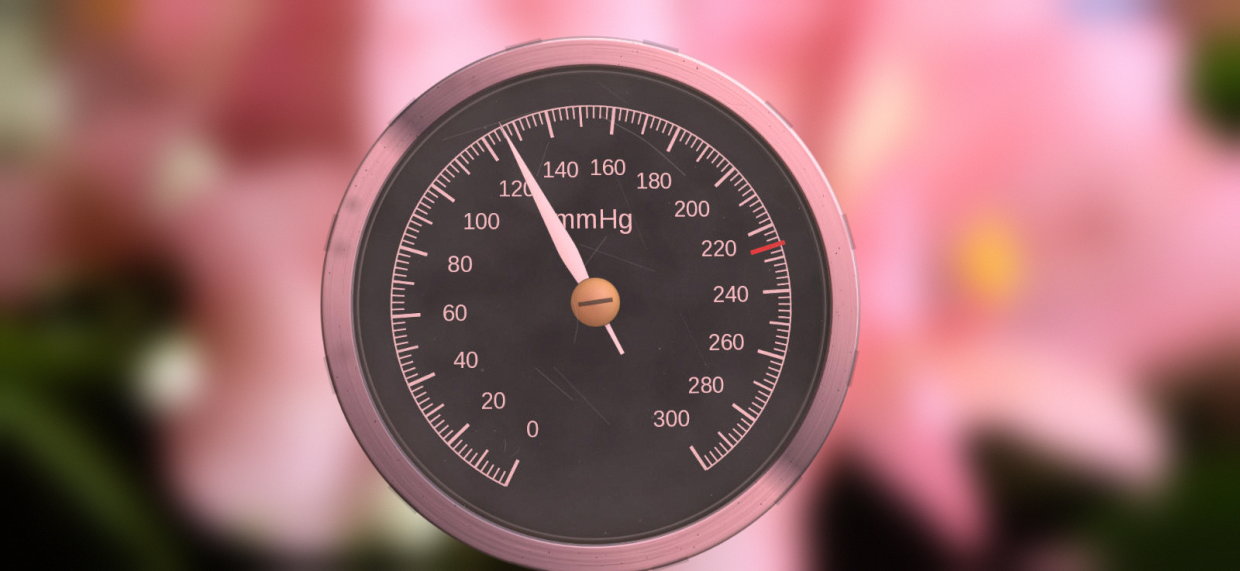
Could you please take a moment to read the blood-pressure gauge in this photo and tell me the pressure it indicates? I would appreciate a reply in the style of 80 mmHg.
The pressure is 126 mmHg
